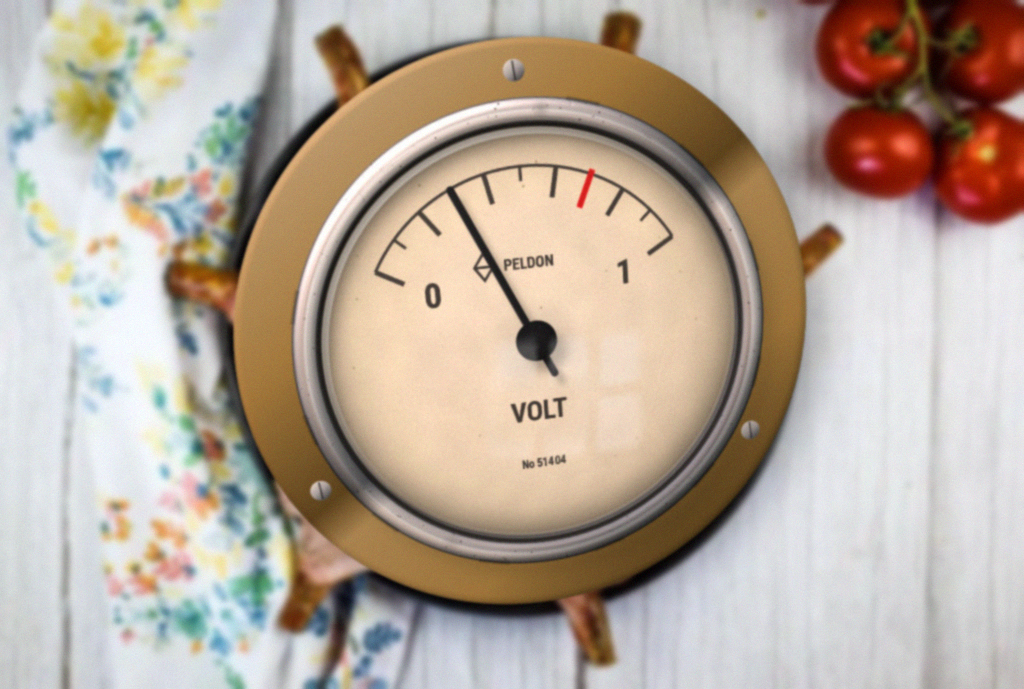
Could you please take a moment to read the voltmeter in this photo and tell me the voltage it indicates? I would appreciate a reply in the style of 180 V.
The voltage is 0.3 V
